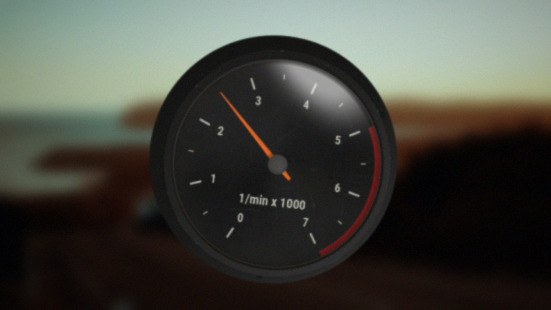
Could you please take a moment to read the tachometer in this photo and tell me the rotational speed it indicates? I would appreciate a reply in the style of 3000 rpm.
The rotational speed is 2500 rpm
